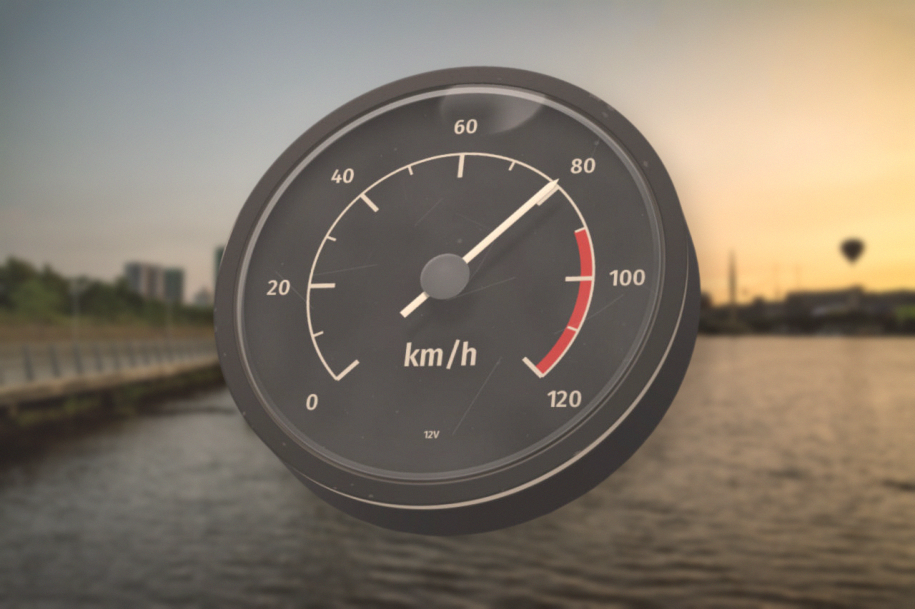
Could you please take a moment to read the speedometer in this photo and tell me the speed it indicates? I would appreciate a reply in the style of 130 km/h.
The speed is 80 km/h
